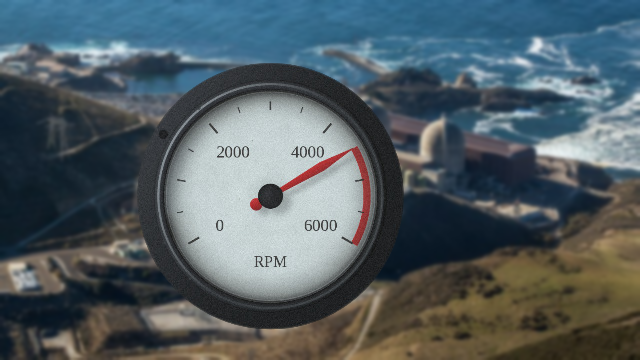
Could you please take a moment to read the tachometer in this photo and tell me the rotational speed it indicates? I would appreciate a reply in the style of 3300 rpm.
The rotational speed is 4500 rpm
